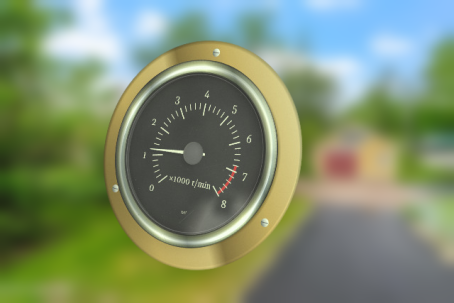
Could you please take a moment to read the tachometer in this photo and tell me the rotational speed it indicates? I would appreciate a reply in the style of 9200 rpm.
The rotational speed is 1200 rpm
